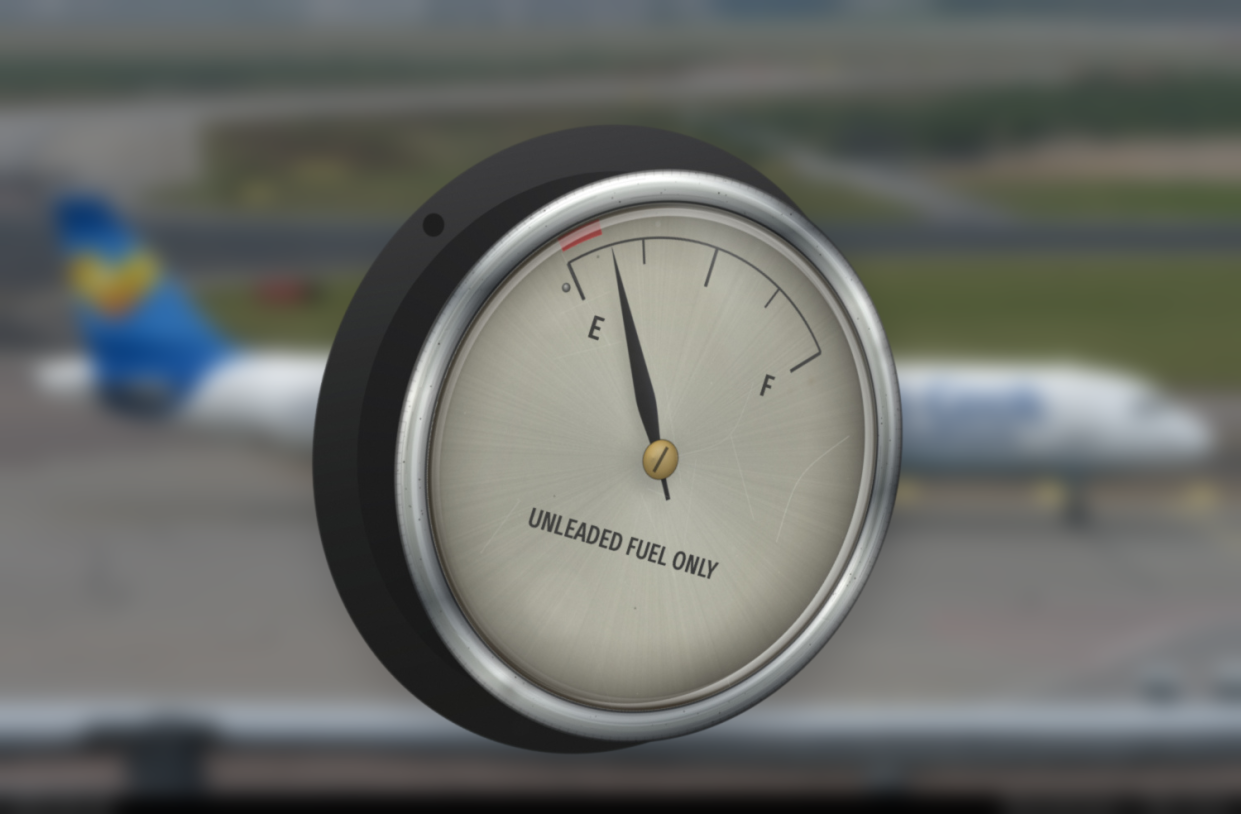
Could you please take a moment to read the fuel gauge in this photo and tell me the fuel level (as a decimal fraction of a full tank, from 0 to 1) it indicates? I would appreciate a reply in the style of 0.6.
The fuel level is 0.125
